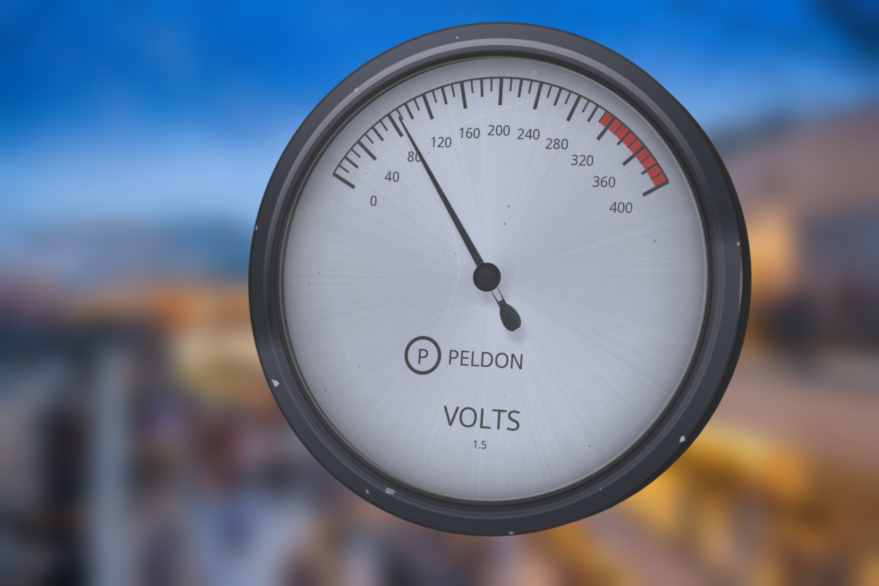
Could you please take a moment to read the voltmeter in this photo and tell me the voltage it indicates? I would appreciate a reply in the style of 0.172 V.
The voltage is 90 V
